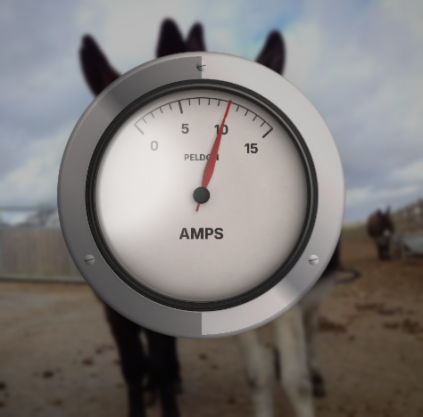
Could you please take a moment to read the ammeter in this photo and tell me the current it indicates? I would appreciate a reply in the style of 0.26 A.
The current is 10 A
